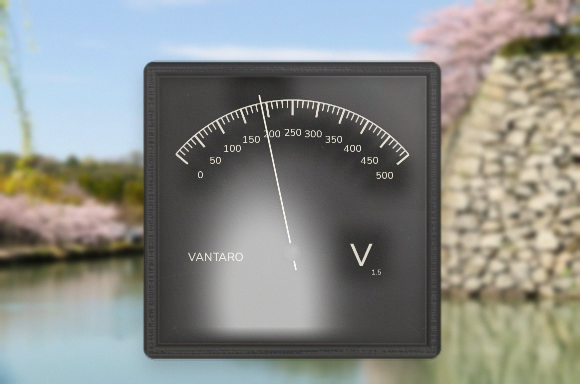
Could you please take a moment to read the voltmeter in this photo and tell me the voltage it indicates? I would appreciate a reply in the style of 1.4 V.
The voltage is 190 V
